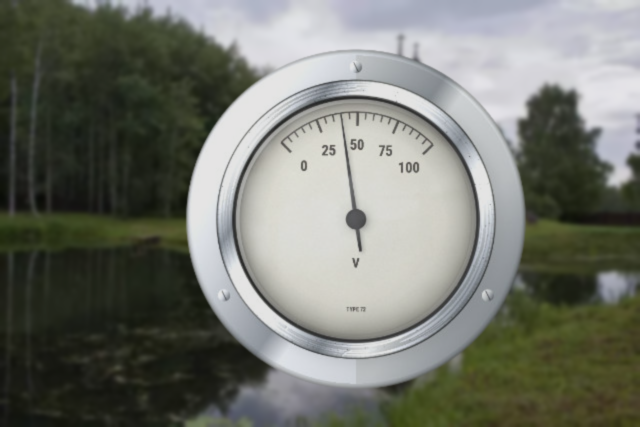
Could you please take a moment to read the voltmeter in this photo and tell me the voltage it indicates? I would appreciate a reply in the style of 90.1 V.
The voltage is 40 V
